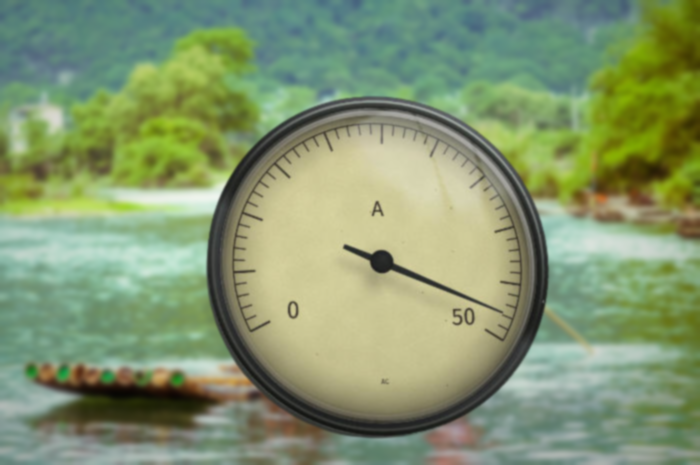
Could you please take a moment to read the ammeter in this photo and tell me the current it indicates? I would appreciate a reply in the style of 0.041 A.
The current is 48 A
